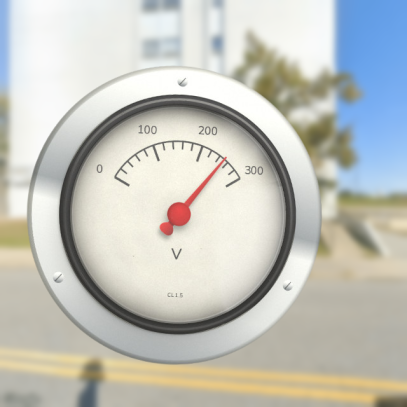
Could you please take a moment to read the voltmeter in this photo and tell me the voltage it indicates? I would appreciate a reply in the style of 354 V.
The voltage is 250 V
